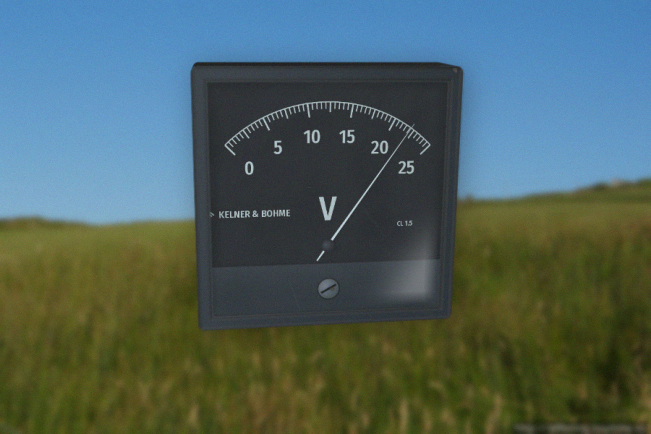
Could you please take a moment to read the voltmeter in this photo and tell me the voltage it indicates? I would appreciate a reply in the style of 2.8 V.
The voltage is 22 V
